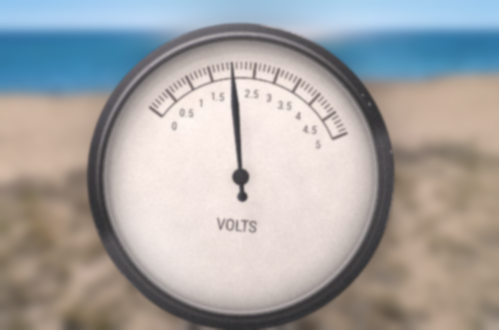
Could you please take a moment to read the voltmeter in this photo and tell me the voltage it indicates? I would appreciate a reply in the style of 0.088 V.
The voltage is 2 V
